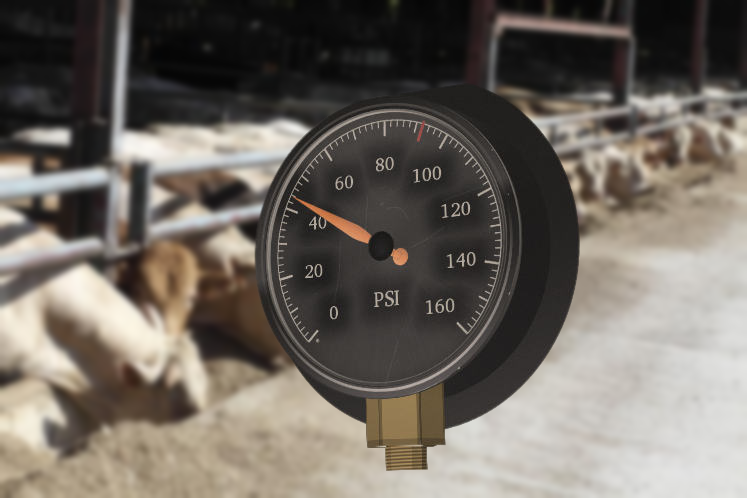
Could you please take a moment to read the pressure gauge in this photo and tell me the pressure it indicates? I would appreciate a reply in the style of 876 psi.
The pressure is 44 psi
